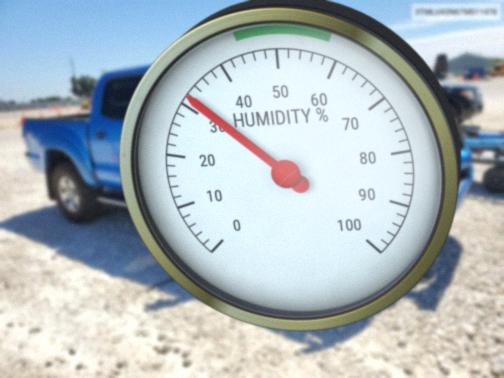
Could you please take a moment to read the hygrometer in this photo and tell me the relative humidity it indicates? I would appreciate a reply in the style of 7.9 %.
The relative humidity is 32 %
